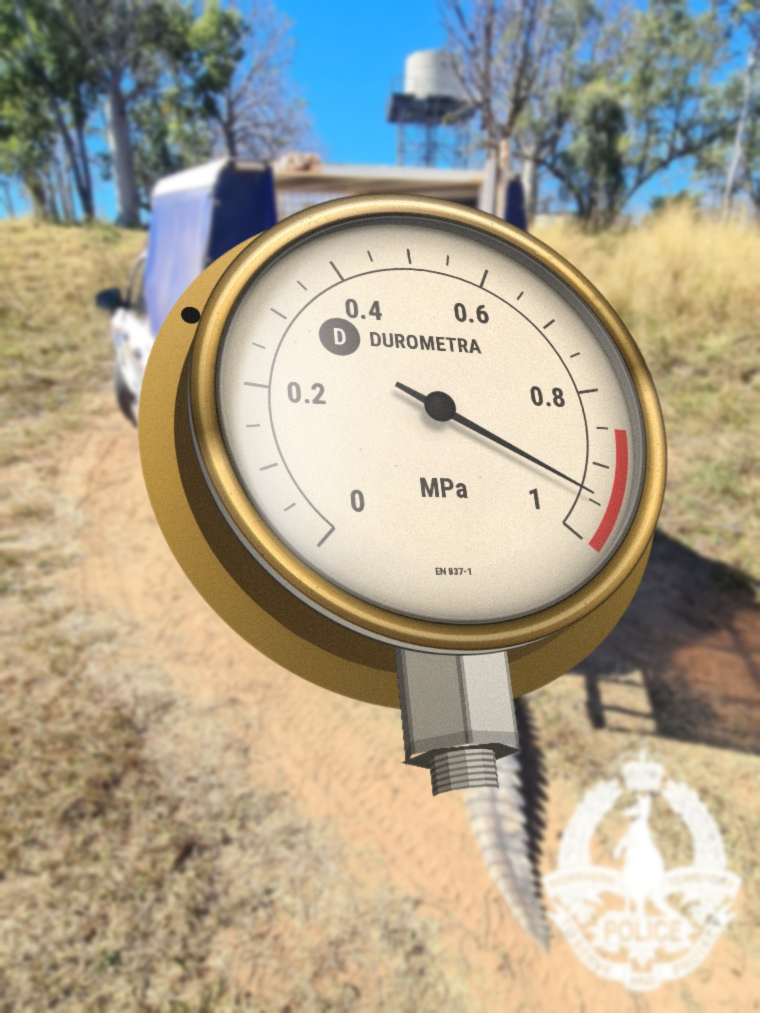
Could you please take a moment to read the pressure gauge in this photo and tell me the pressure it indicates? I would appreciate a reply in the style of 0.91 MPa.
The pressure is 0.95 MPa
